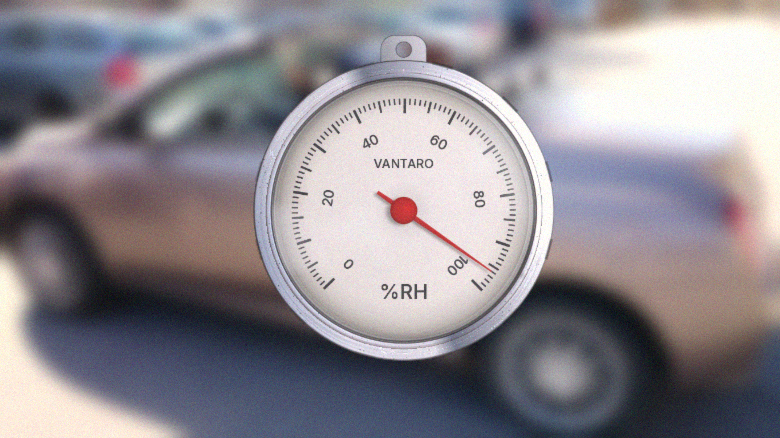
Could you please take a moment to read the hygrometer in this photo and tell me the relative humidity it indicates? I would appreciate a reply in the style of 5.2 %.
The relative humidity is 96 %
